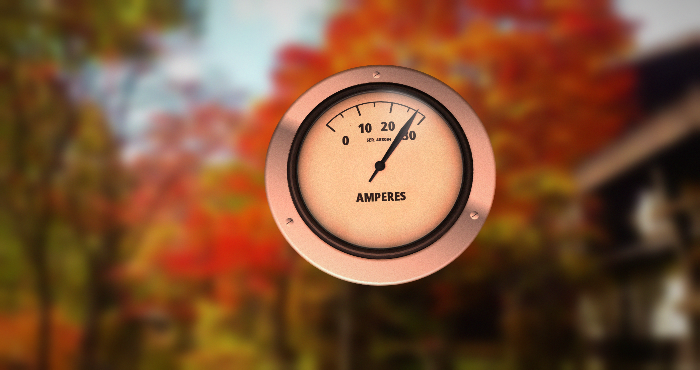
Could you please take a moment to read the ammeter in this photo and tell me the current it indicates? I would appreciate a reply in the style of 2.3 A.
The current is 27.5 A
